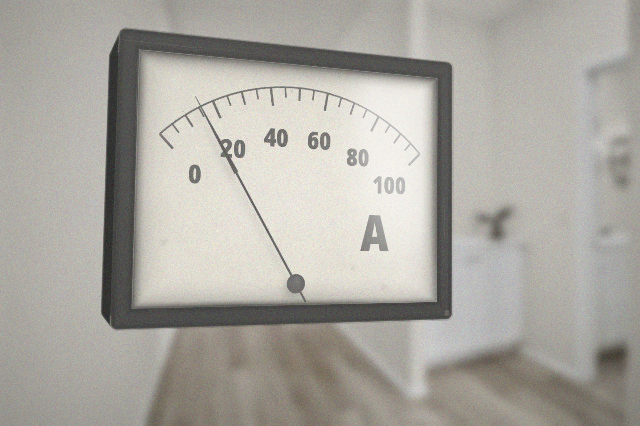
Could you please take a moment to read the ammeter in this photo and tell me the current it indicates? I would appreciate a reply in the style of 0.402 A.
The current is 15 A
